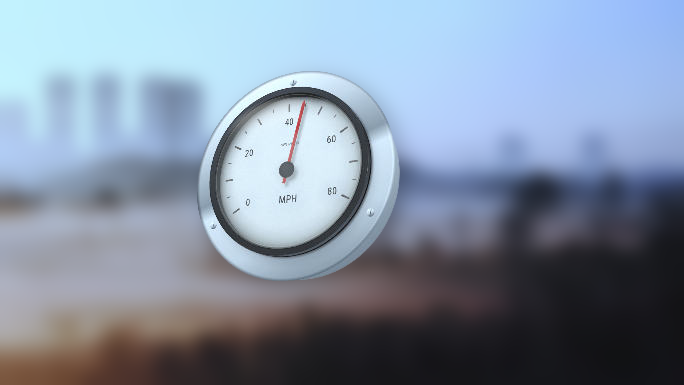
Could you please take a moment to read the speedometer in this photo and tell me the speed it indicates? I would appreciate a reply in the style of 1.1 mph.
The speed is 45 mph
